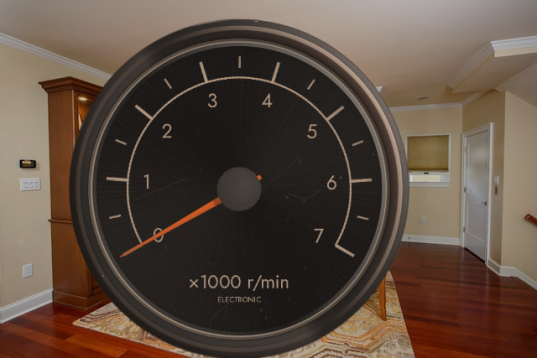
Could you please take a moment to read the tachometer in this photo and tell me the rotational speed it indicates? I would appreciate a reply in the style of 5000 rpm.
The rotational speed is 0 rpm
